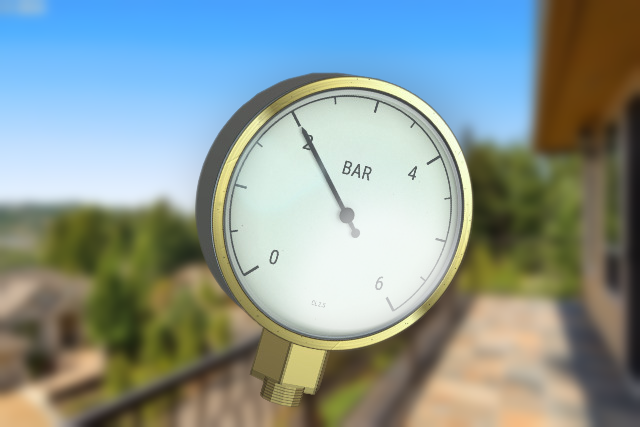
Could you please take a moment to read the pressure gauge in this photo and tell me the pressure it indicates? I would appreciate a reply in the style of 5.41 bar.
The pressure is 2 bar
